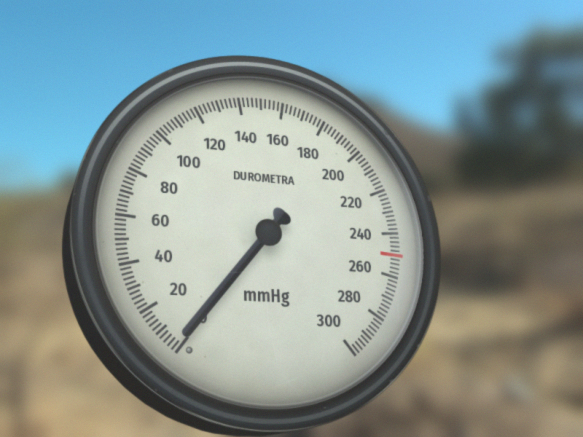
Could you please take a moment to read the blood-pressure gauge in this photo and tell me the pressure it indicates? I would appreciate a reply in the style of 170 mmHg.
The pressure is 2 mmHg
